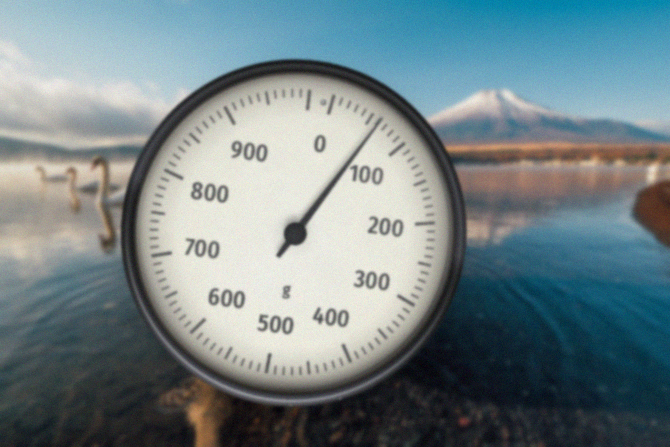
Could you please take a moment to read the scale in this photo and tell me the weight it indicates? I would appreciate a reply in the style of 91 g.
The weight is 60 g
